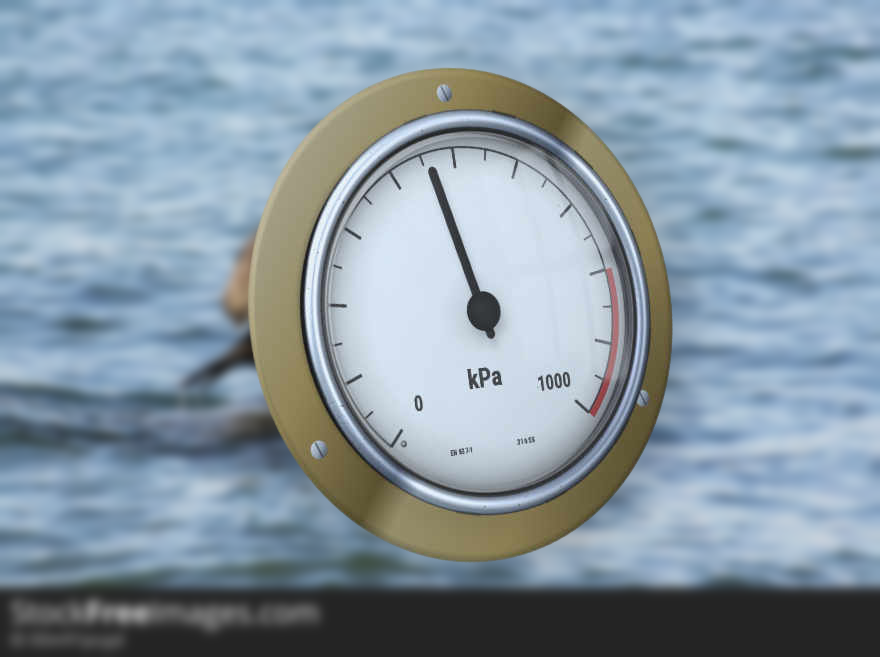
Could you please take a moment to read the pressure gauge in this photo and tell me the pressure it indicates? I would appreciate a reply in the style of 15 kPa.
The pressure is 450 kPa
